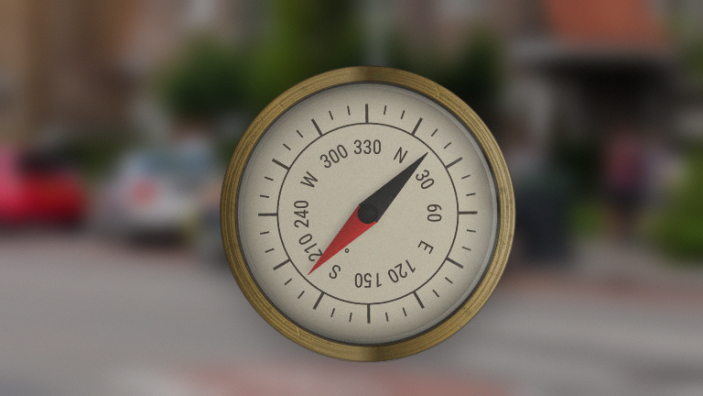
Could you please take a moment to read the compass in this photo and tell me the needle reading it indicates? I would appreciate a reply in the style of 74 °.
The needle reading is 195 °
